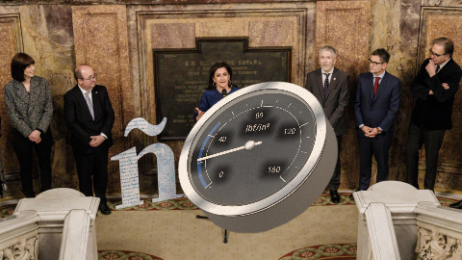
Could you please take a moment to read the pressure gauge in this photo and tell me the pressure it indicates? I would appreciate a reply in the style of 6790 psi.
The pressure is 20 psi
